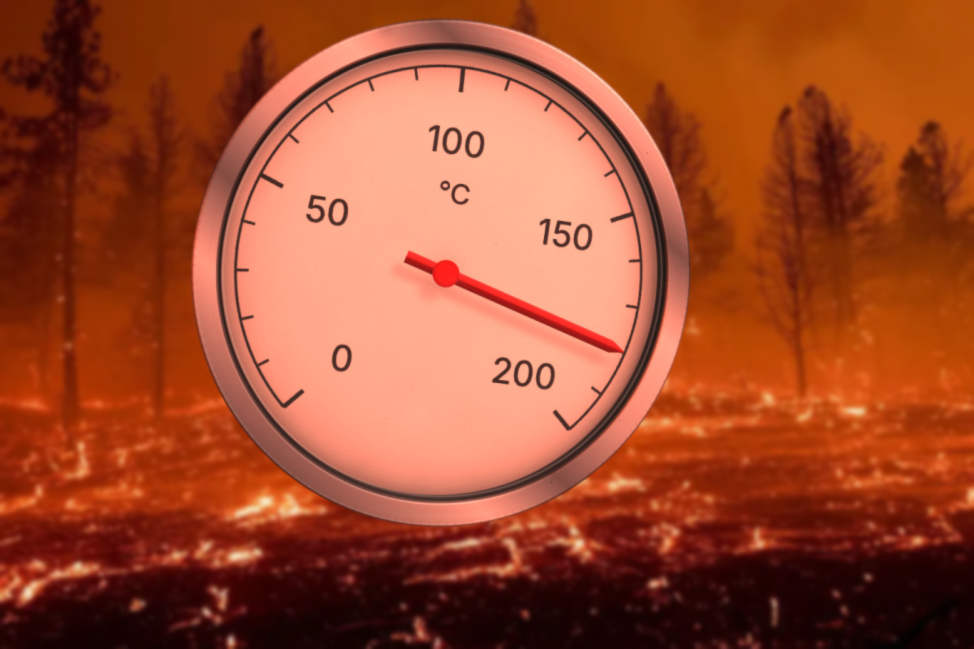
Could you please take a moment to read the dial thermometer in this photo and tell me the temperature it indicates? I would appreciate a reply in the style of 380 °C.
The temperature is 180 °C
